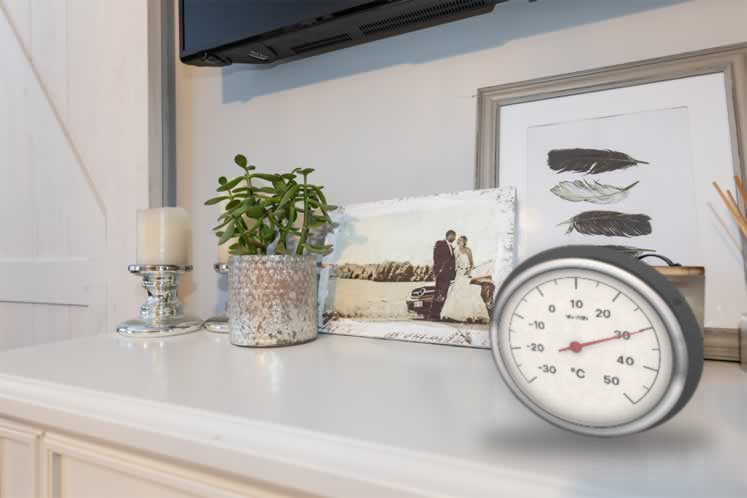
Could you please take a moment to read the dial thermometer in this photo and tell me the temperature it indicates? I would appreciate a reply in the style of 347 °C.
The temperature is 30 °C
